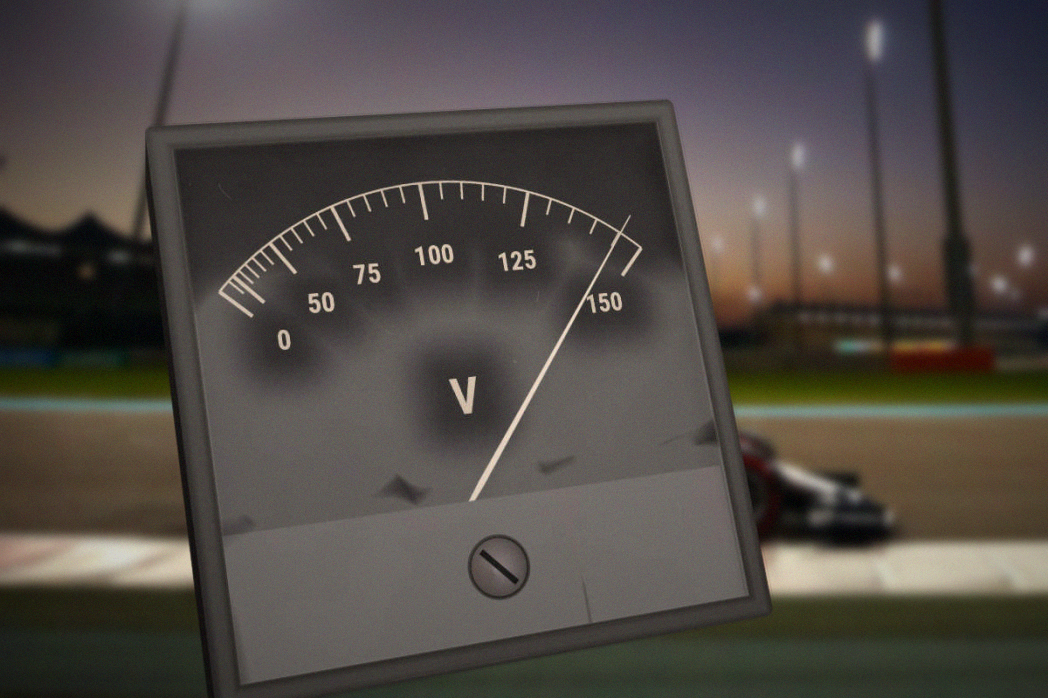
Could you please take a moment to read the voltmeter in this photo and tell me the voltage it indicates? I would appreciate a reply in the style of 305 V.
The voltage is 145 V
